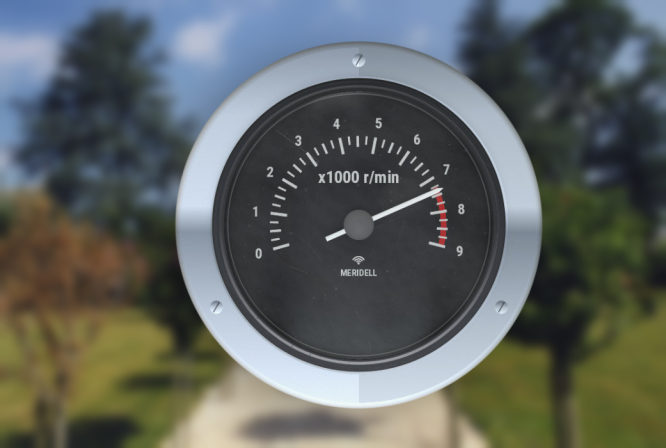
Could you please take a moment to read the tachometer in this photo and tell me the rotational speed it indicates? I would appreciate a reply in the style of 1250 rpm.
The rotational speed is 7375 rpm
